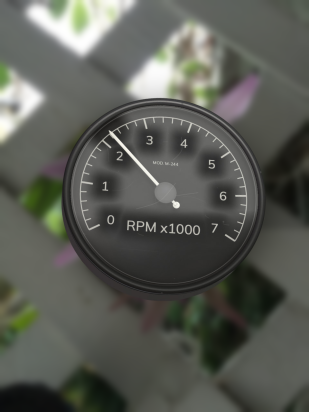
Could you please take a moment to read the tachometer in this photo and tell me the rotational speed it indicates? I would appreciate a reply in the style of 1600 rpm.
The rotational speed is 2200 rpm
